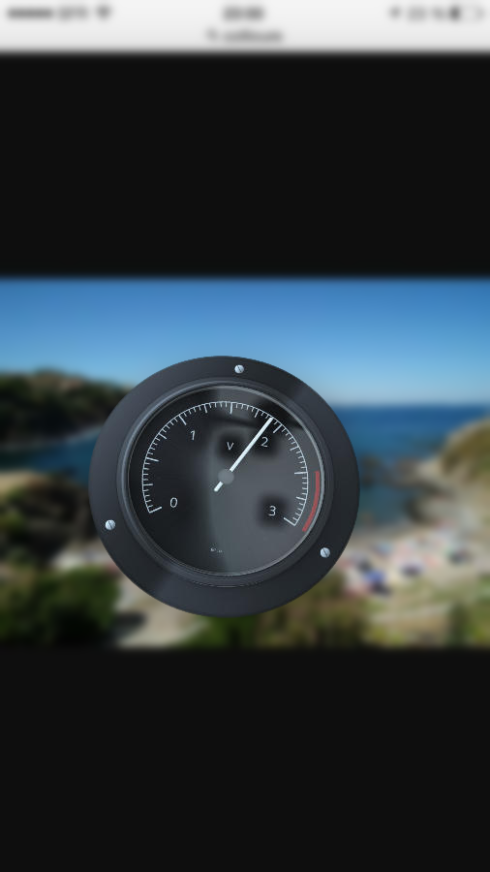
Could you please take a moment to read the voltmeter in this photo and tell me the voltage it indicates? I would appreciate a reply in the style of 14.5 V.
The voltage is 1.9 V
